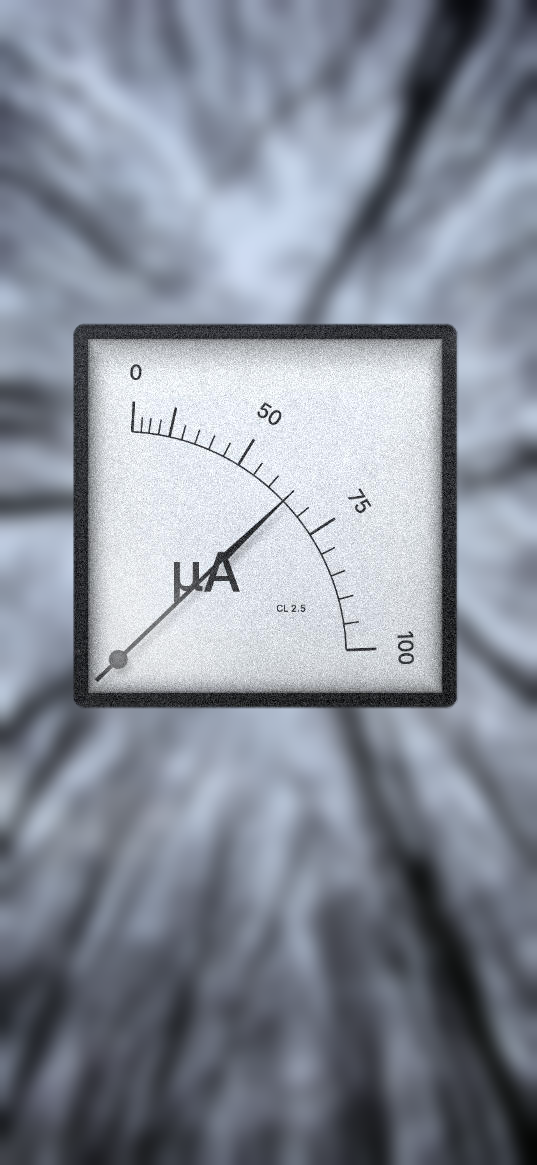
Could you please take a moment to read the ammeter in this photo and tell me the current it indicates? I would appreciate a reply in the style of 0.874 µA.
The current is 65 µA
